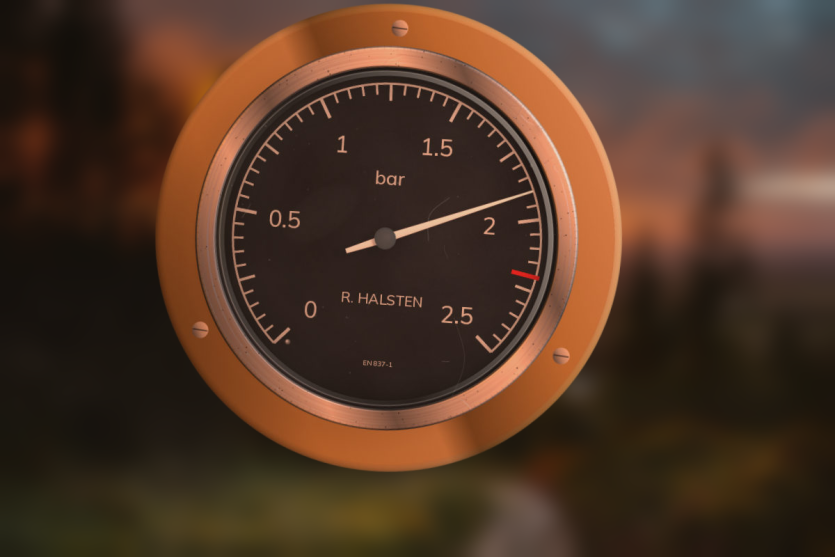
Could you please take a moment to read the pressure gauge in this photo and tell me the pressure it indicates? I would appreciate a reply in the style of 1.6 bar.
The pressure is 1.9 bar
